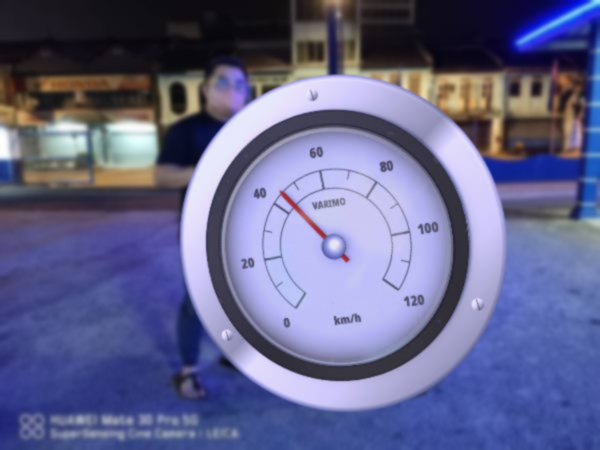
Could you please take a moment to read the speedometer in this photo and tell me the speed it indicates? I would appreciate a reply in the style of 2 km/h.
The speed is 45 km/h
